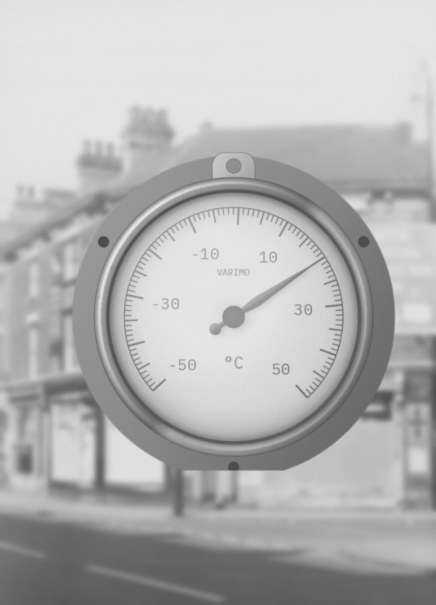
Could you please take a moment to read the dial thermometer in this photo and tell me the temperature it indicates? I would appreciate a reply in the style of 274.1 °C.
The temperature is 20 °C
